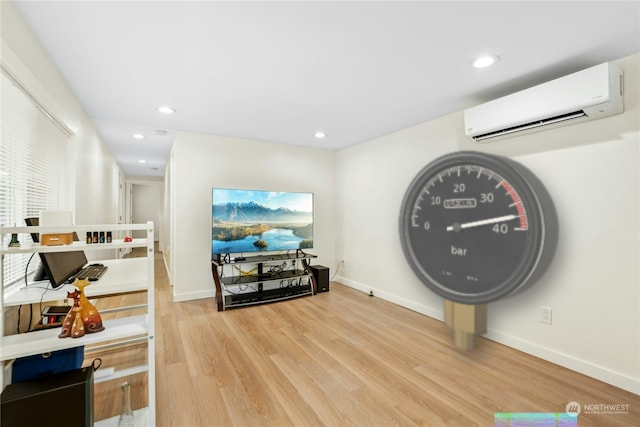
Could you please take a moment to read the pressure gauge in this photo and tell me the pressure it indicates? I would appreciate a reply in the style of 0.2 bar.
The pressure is 37.5 bar
